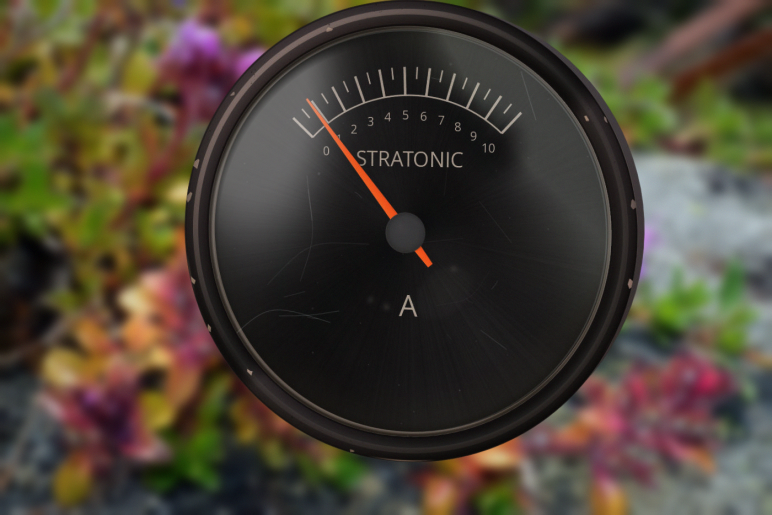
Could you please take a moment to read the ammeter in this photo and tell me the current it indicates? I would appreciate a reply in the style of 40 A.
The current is 1 A
